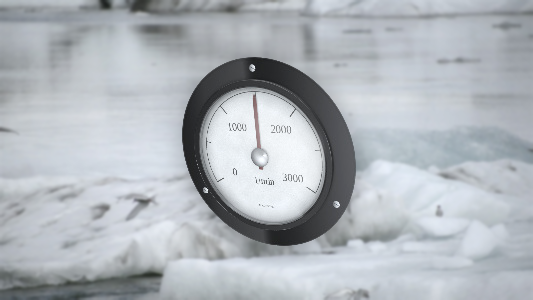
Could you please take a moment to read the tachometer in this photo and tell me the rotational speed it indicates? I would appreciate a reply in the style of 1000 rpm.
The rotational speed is 1500 rpm
